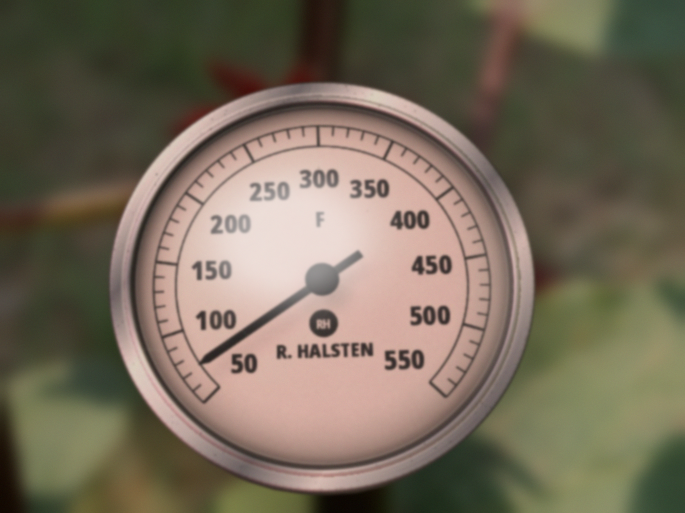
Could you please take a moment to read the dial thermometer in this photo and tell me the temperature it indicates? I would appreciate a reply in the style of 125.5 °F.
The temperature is 70 °F
